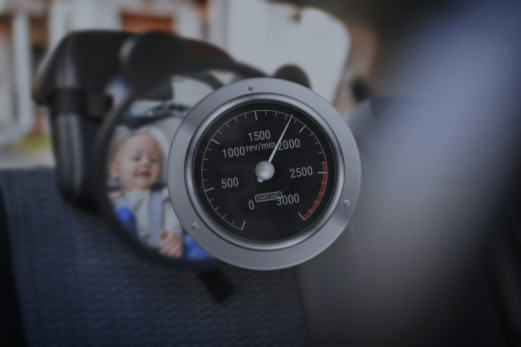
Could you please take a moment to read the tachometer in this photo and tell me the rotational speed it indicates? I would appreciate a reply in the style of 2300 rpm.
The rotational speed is 1850 rpm
